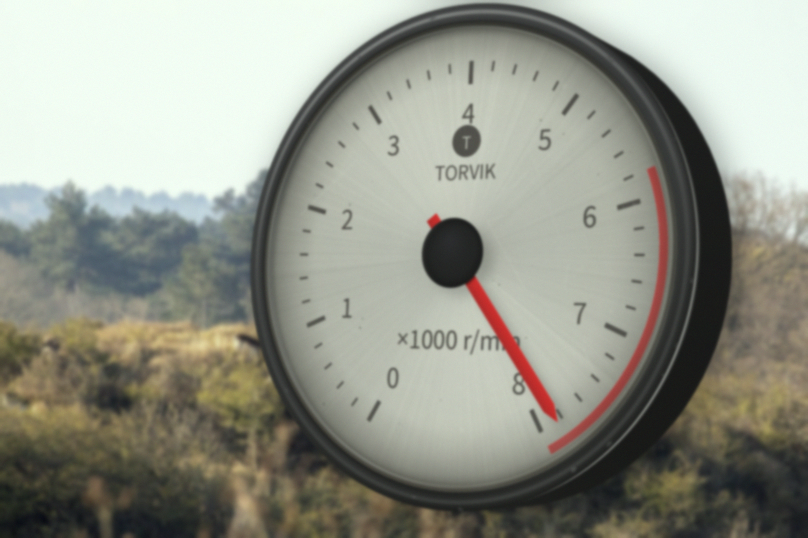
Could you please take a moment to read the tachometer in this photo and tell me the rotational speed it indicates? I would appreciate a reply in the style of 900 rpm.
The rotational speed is 7800 rpm
